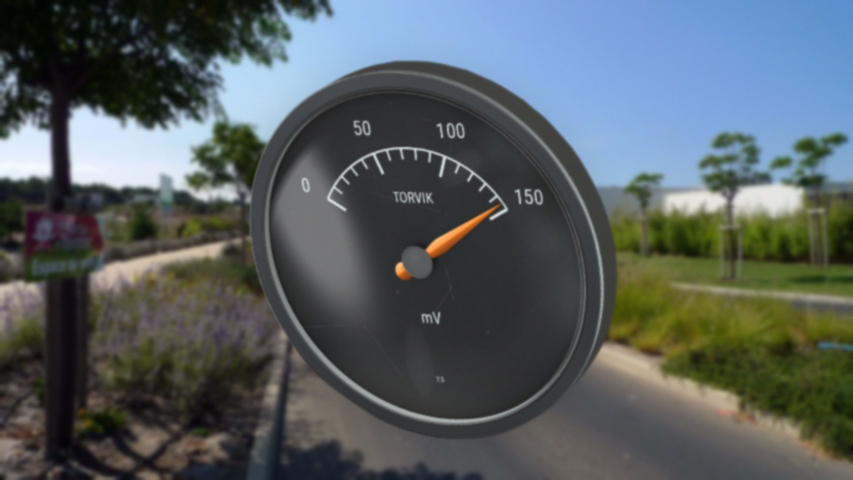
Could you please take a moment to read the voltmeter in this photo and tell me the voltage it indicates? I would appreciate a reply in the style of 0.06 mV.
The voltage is 145 mV
